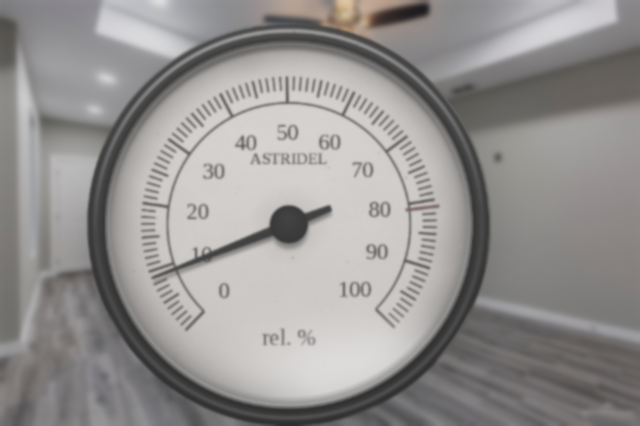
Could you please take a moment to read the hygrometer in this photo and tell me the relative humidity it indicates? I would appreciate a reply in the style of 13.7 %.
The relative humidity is 9 %
